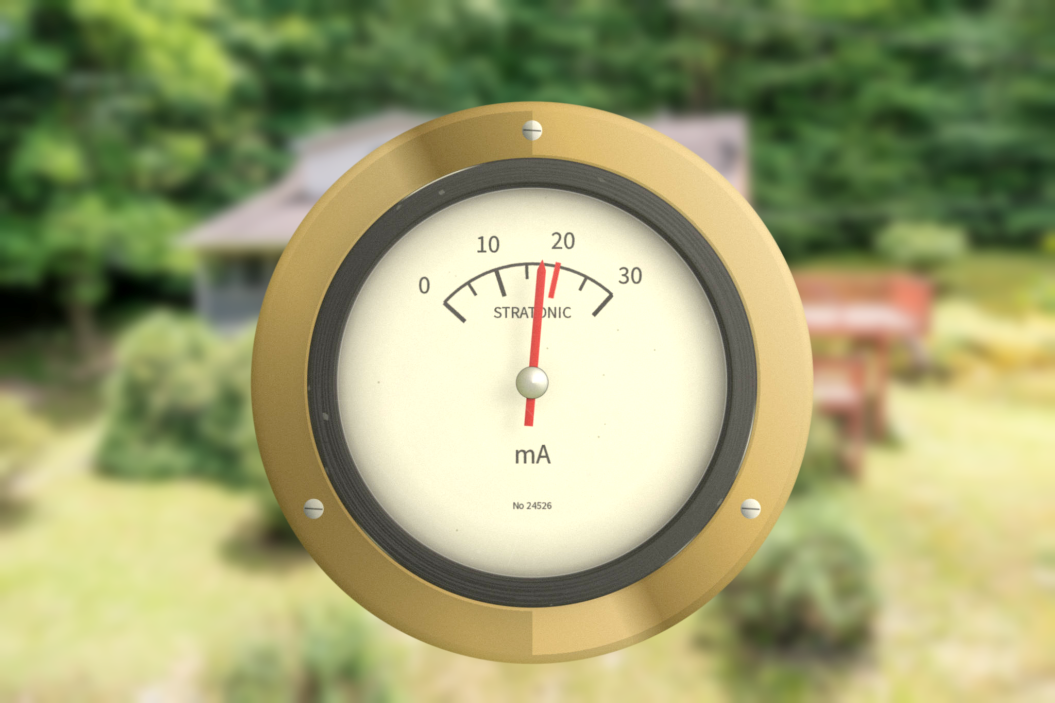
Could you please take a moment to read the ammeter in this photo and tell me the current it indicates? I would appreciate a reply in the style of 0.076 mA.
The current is 17.5 mA
